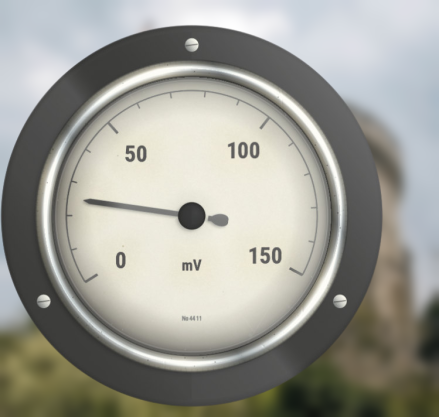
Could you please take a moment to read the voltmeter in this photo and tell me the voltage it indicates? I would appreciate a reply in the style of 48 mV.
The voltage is 25 mV
